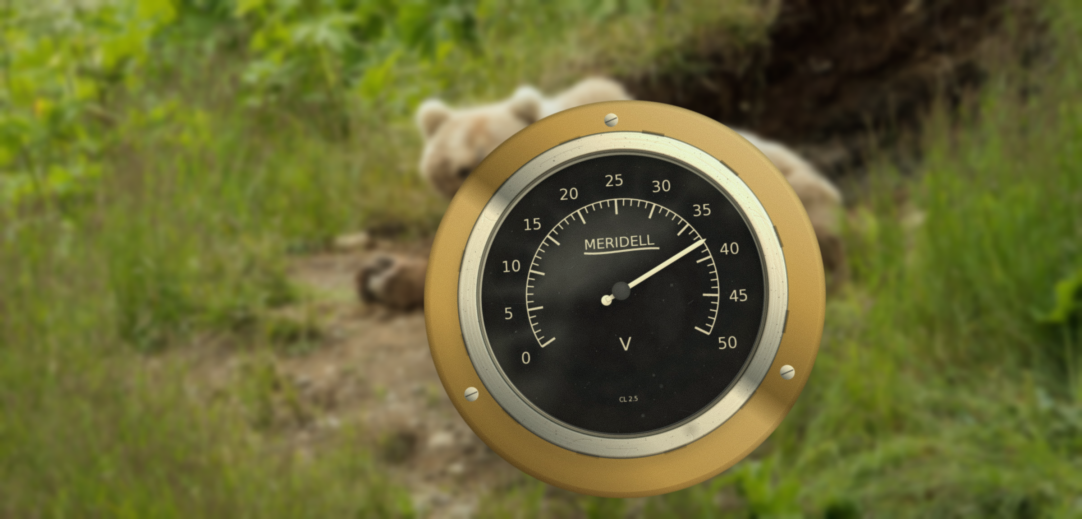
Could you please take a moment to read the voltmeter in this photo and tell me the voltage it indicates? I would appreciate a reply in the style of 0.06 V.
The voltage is 38 V
